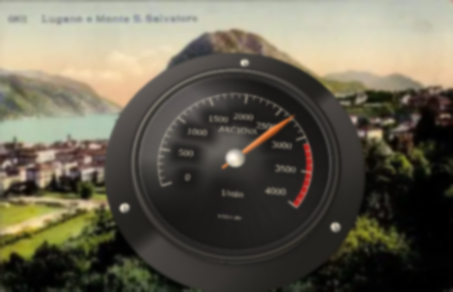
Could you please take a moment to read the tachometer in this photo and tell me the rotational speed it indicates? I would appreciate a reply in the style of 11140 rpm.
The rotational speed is 2700 rpm
